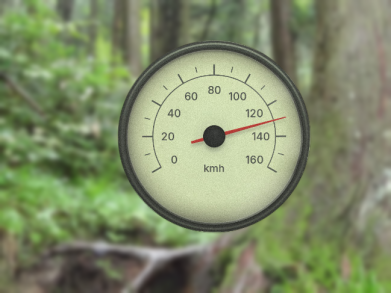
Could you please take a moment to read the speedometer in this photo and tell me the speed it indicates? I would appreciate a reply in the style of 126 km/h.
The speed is 130 km/h
